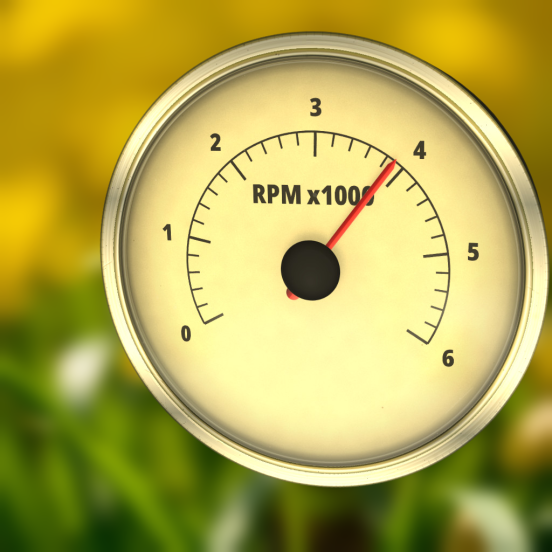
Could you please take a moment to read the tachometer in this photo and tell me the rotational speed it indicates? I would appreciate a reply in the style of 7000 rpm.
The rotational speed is 3900 rpm
